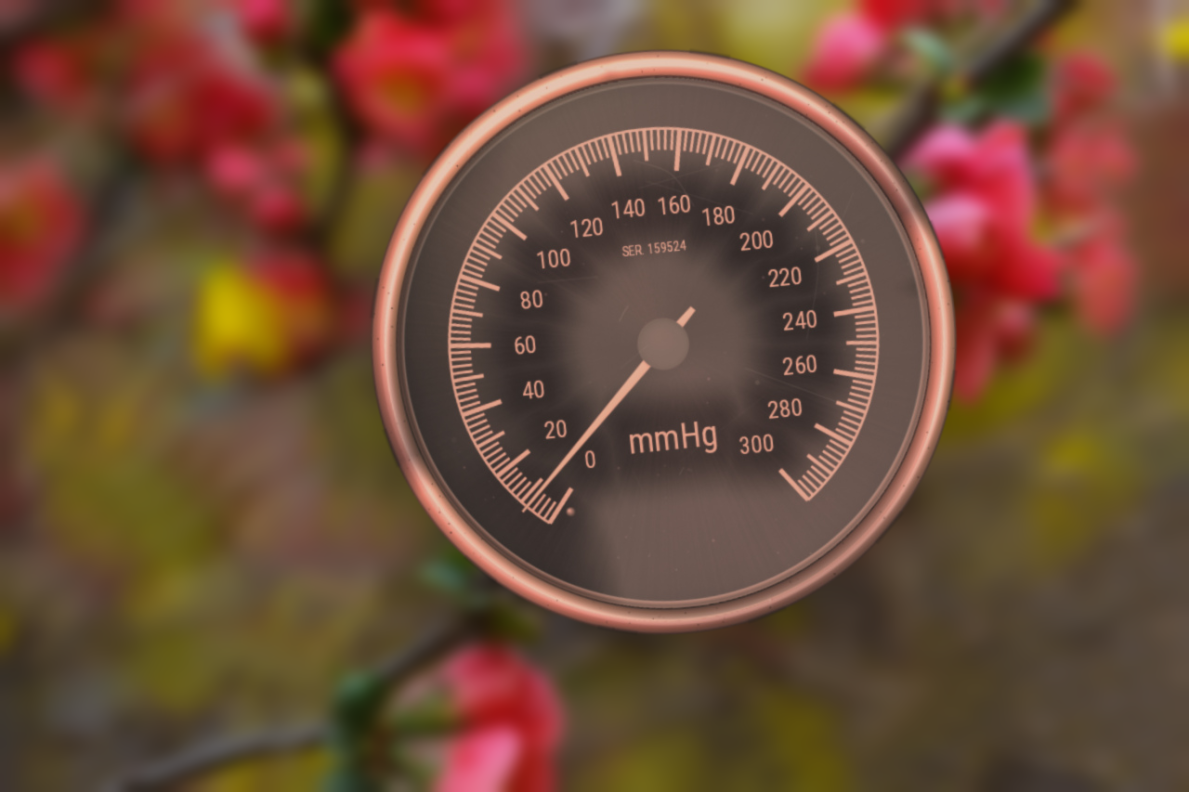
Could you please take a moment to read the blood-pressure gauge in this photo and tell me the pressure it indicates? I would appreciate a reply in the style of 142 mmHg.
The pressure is 8 mmHg
